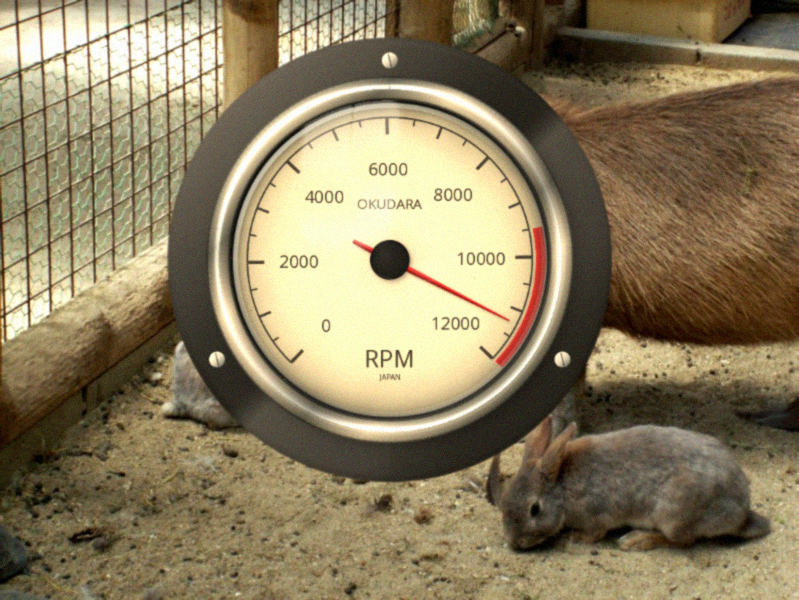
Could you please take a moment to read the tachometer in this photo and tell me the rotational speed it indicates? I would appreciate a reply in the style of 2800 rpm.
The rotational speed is 11250 rpm
